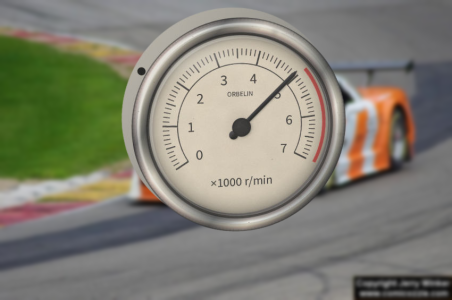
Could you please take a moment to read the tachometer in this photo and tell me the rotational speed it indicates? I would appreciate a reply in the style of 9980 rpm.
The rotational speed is 4900 rpm
